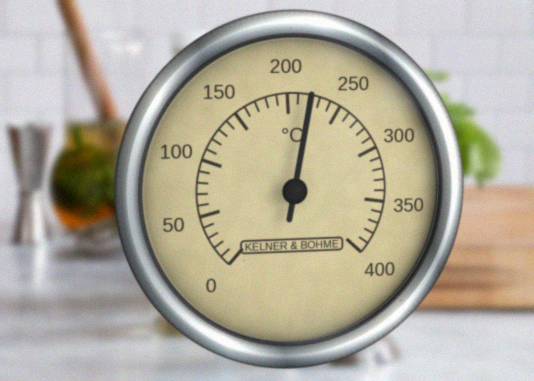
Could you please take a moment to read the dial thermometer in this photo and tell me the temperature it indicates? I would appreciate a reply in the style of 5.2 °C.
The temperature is 220 °C
